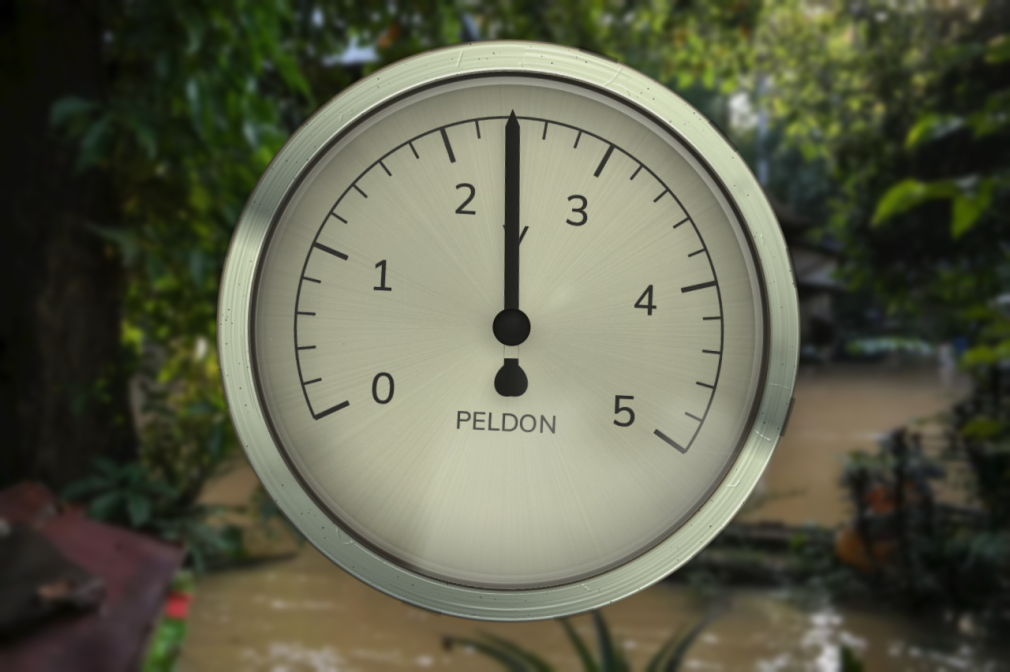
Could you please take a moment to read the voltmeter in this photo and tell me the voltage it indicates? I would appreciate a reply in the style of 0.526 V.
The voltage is 2.4 V
